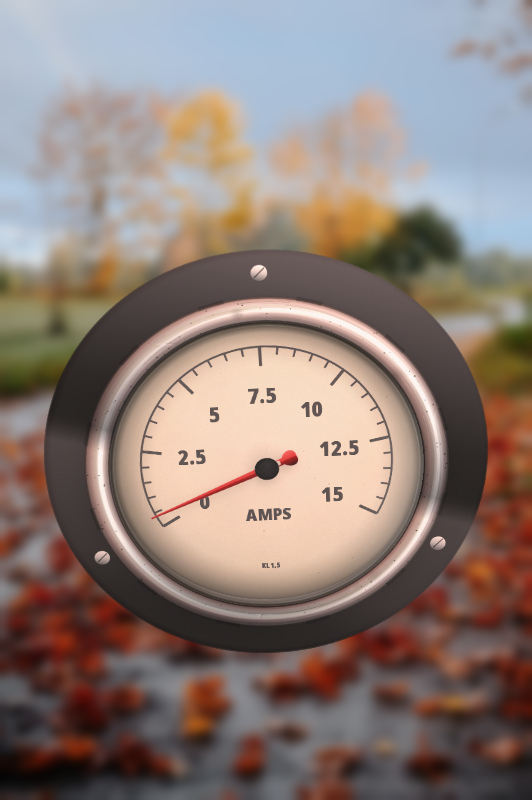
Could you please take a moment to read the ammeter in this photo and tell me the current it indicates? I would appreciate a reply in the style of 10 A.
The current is 0.5 A
